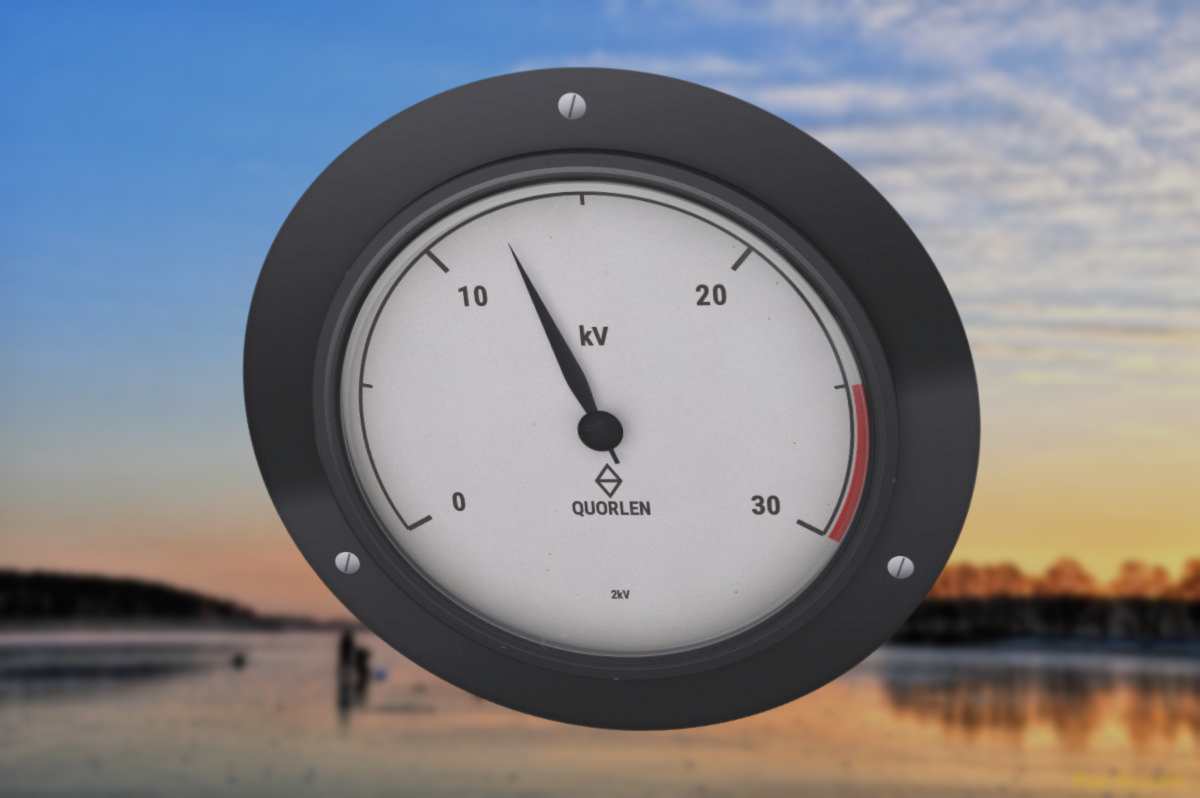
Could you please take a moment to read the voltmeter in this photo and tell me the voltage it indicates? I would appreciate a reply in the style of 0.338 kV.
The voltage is 12.5 kV
